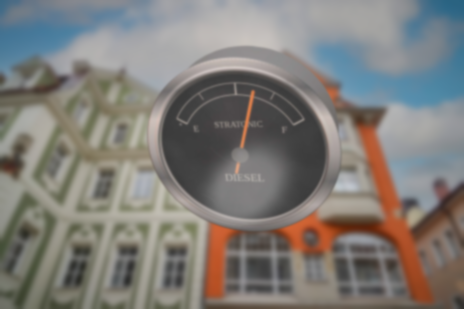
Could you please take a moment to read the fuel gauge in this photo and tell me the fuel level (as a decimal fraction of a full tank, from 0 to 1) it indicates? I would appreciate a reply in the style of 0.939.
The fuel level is 0.625
